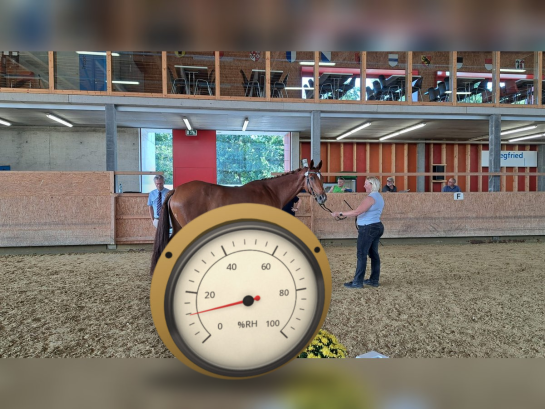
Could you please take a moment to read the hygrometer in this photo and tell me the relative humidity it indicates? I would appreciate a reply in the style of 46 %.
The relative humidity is 12 %
